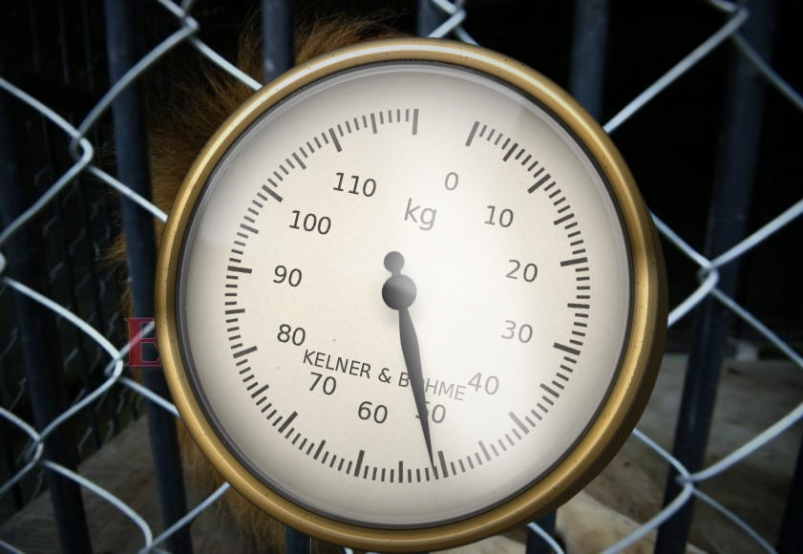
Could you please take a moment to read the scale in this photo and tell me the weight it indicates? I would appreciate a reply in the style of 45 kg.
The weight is 51 kg
